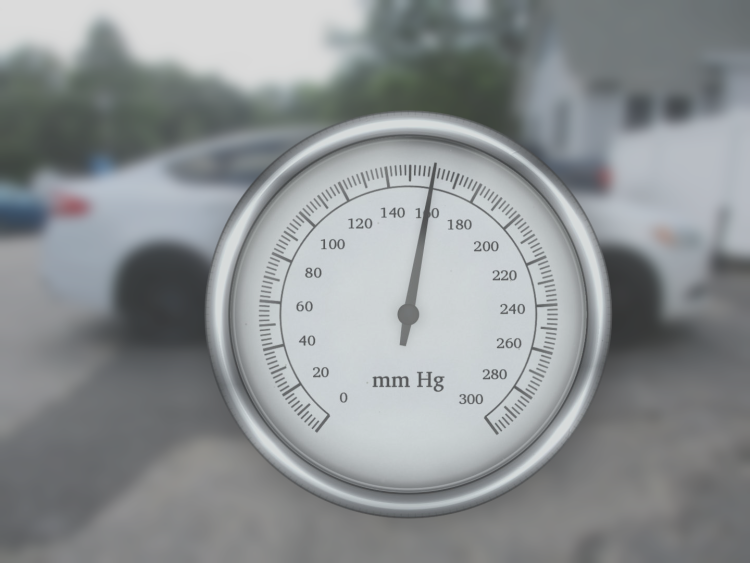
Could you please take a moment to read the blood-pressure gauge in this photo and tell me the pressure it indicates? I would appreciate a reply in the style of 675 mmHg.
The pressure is 160 mmHg
